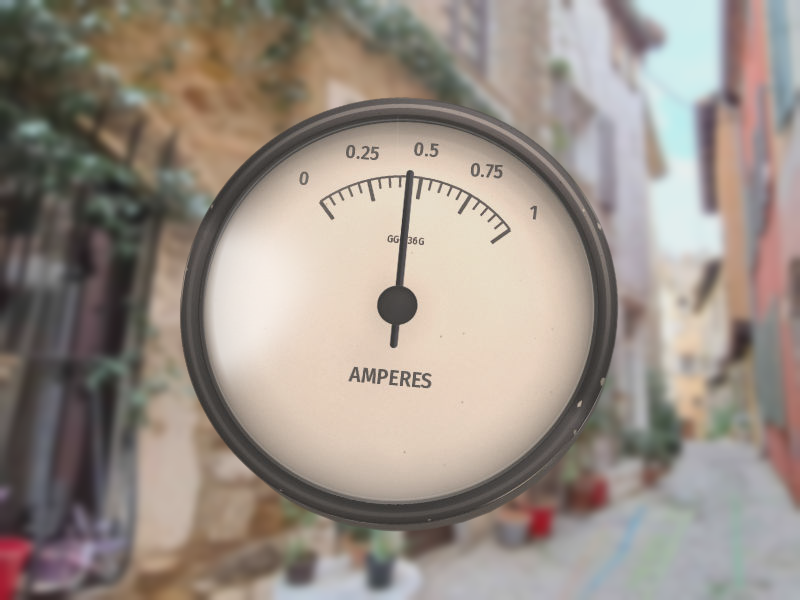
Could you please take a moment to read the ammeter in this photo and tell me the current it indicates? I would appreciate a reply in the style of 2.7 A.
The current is 0.45 A
